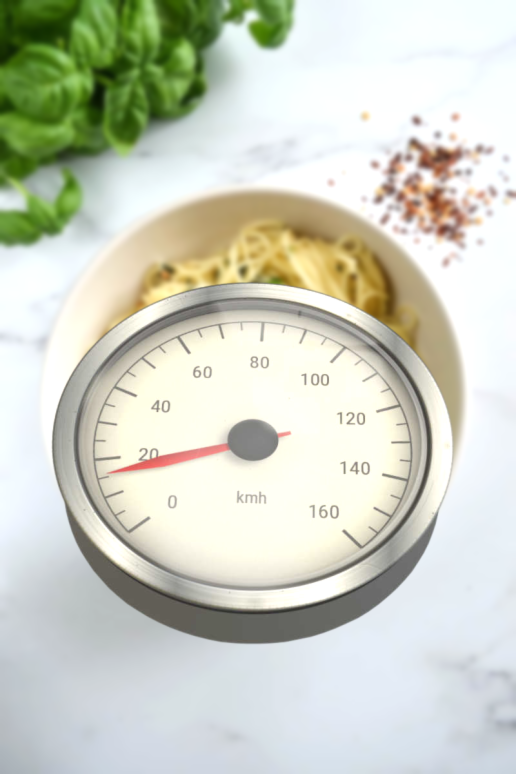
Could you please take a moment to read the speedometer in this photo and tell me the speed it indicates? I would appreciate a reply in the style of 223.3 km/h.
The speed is 15 km/h
